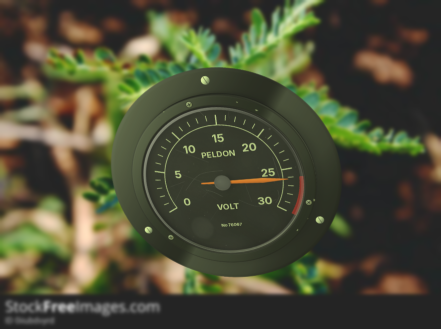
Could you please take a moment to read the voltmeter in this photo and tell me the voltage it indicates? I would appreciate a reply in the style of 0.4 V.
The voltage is 26 V
